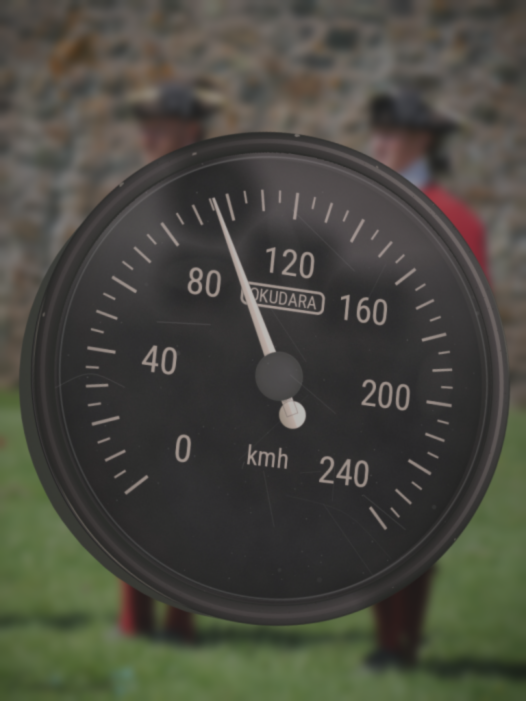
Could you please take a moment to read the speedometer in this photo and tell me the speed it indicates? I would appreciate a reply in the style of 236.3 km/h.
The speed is 95 km/h
